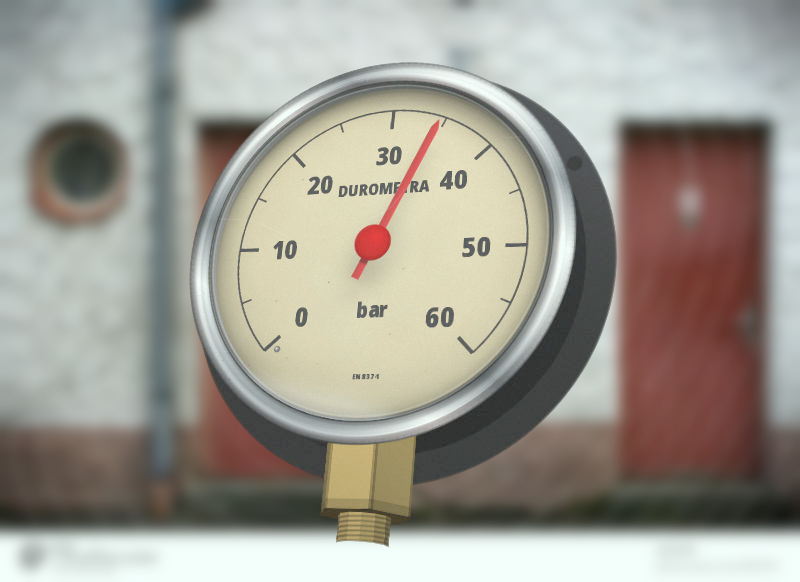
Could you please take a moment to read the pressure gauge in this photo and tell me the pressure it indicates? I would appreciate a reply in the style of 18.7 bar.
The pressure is 35 bar
